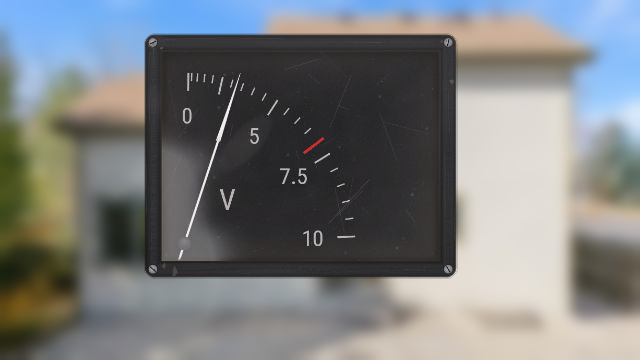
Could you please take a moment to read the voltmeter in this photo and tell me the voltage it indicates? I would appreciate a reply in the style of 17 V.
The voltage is 3.25 V
